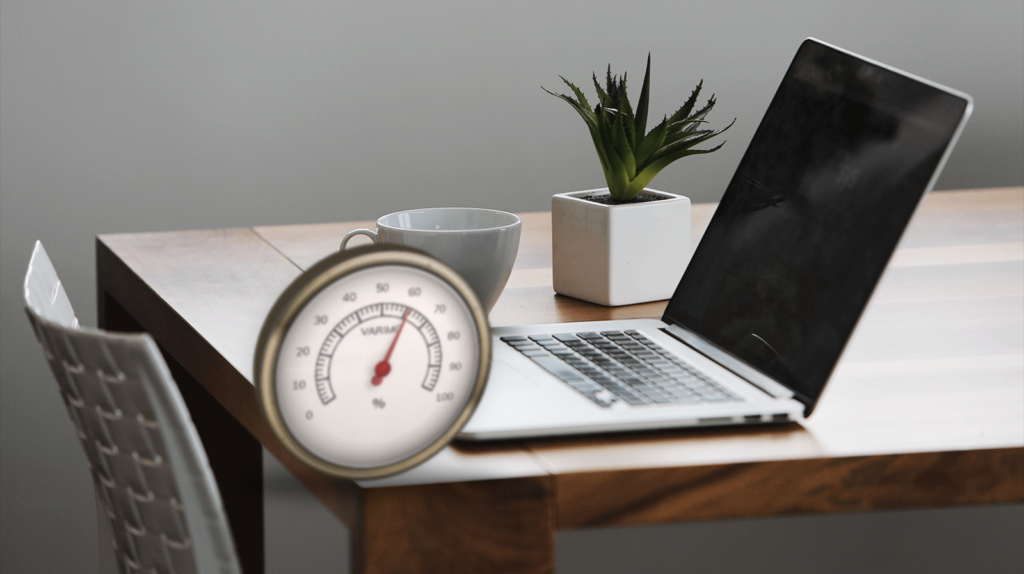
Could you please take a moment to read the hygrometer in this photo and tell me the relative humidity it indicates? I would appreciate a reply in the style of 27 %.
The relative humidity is 60 %
